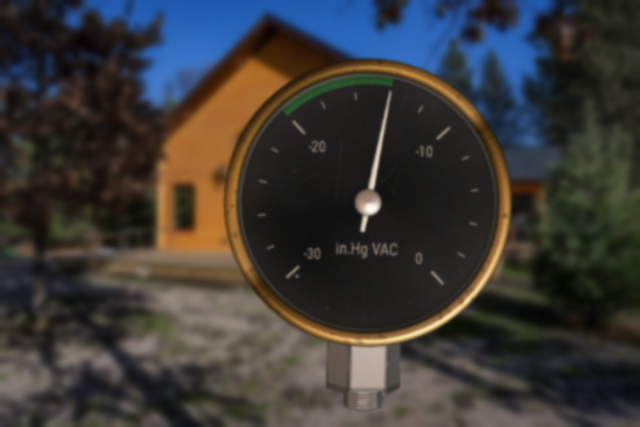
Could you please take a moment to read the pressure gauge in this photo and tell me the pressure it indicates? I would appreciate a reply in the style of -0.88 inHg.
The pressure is -14 inHg
